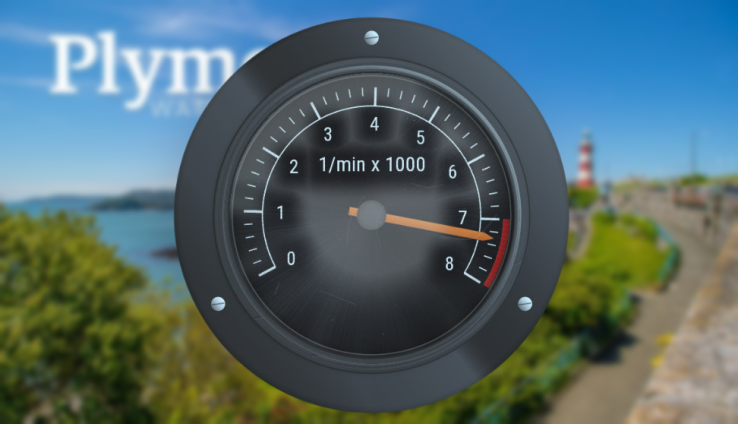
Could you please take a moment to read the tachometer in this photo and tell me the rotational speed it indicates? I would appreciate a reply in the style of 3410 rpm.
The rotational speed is 7300 rpm
